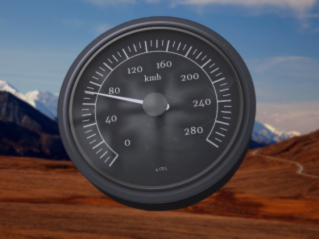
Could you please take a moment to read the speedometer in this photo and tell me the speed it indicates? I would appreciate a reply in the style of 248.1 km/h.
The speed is 70 km/h
